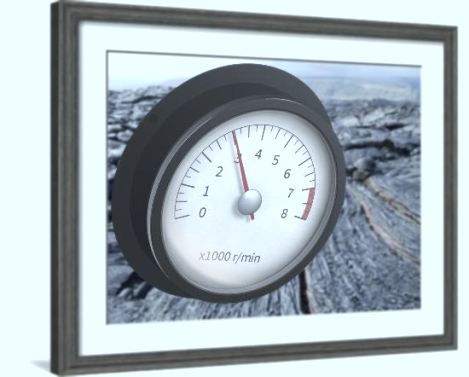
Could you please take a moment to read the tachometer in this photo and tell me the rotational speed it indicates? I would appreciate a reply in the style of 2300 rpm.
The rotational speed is 3000 rpm
